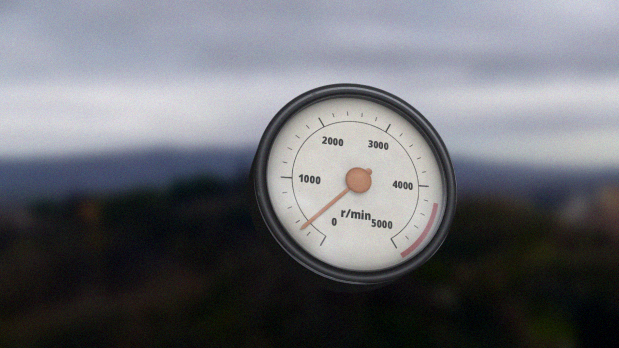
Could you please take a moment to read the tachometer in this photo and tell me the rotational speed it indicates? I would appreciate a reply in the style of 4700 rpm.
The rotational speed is 300 rpm
